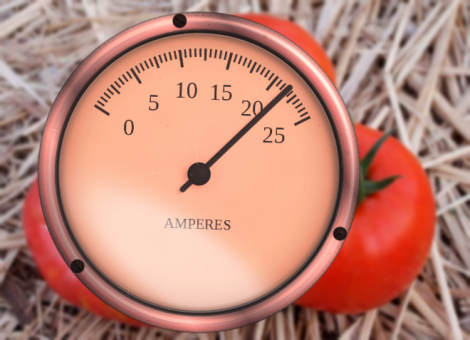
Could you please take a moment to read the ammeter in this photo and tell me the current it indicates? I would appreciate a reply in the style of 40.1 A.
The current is 21.5 A
